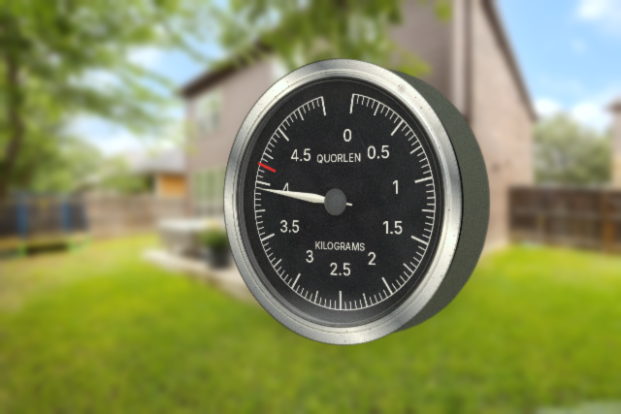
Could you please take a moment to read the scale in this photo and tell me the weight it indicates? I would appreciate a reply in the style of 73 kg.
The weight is 3.95 kg
